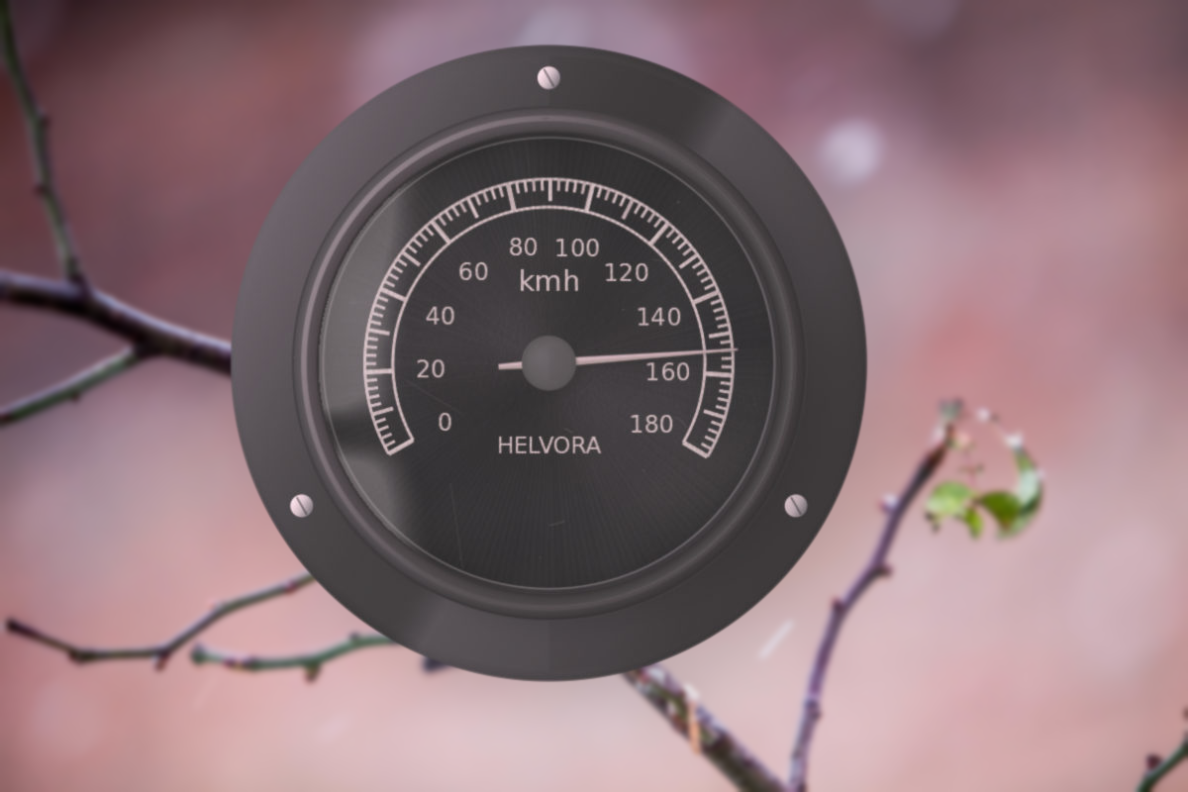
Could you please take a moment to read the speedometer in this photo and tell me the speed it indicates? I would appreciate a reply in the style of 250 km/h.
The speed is 154 km/h
